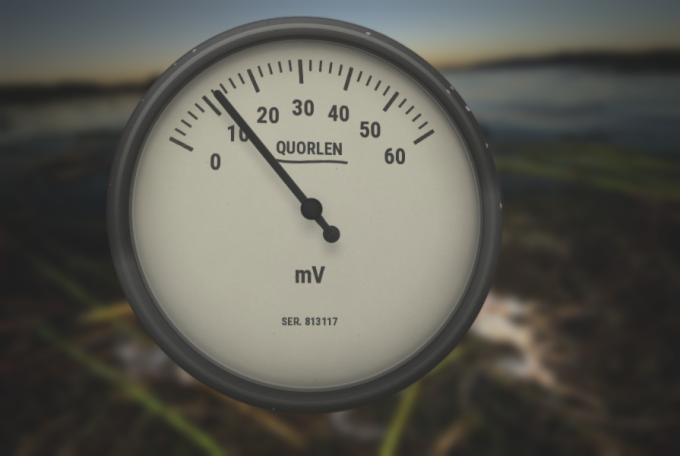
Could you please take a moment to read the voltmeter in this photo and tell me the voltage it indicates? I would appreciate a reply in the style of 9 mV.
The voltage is 12 mV
